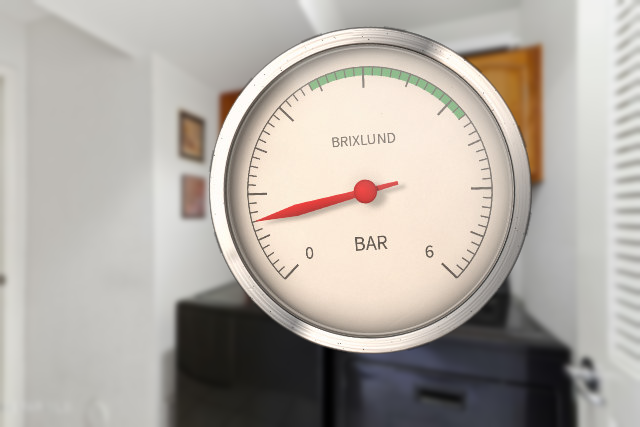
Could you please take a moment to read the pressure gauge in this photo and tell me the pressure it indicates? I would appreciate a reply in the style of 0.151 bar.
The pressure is 0.7 bar
